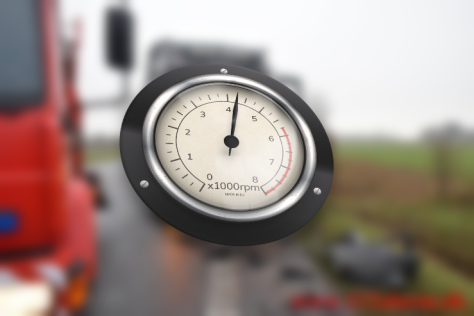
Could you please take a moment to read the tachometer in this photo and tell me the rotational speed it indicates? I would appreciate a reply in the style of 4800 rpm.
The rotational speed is 4250 rpm
